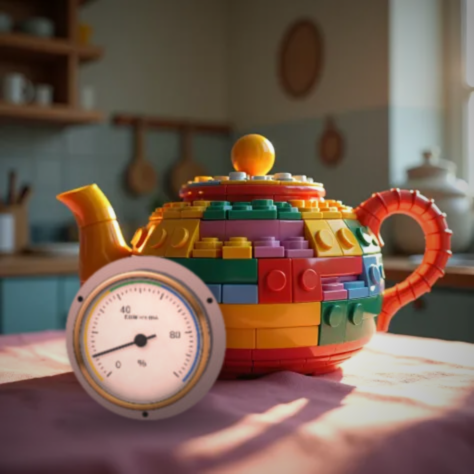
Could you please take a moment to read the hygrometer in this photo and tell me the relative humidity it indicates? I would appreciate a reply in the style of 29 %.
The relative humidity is 10 %
